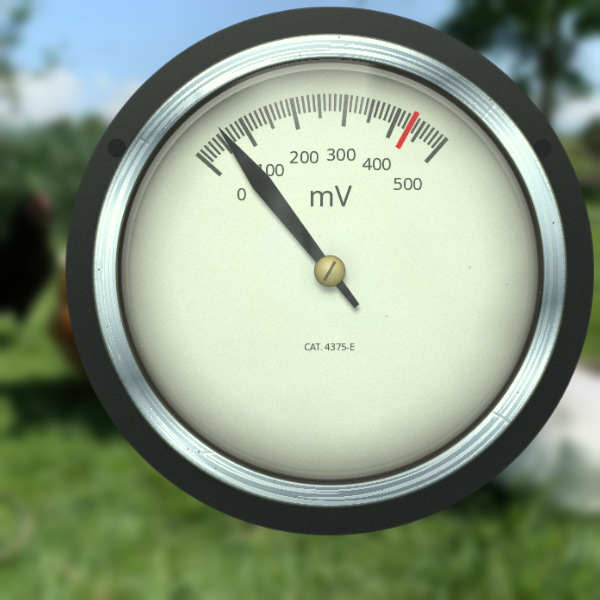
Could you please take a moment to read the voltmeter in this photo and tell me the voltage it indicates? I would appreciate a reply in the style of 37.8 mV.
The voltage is 60 mV
